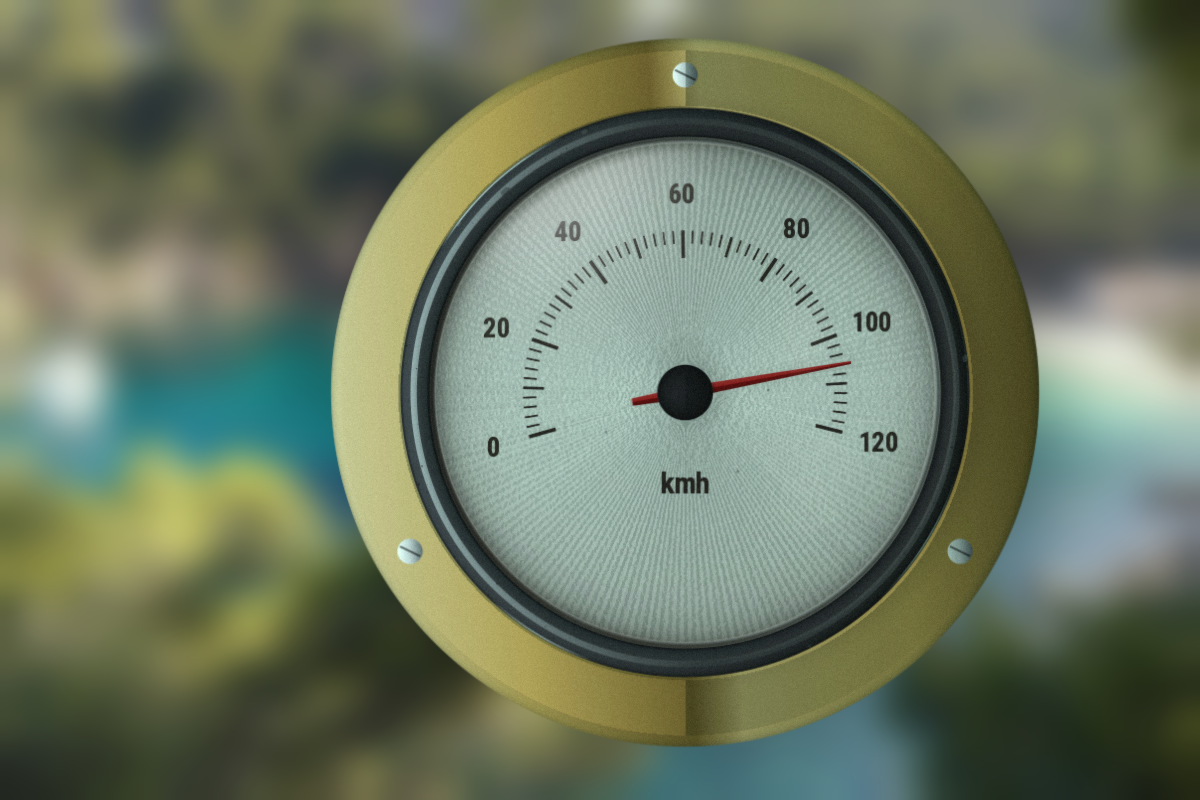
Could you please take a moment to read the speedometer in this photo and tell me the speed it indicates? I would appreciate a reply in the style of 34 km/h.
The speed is 106 km/h
